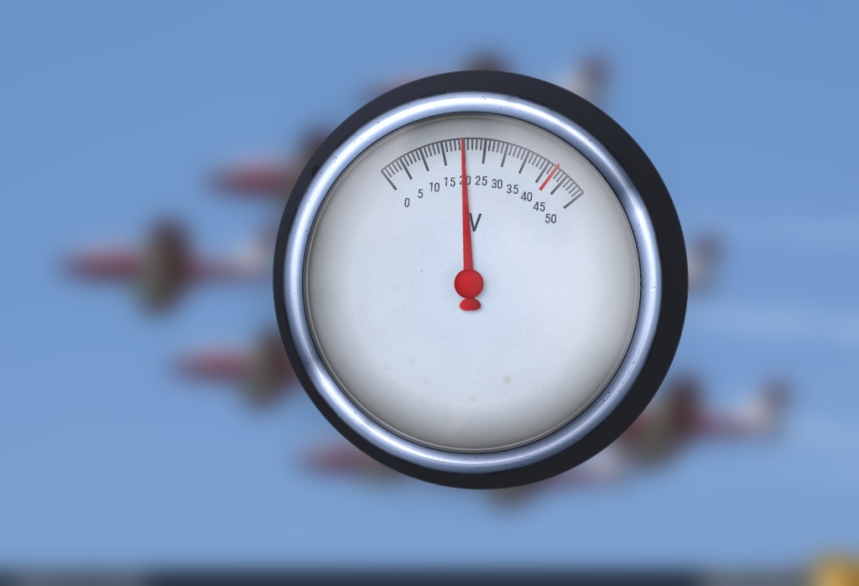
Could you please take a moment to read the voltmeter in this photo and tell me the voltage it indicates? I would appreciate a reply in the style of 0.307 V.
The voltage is 20 V
